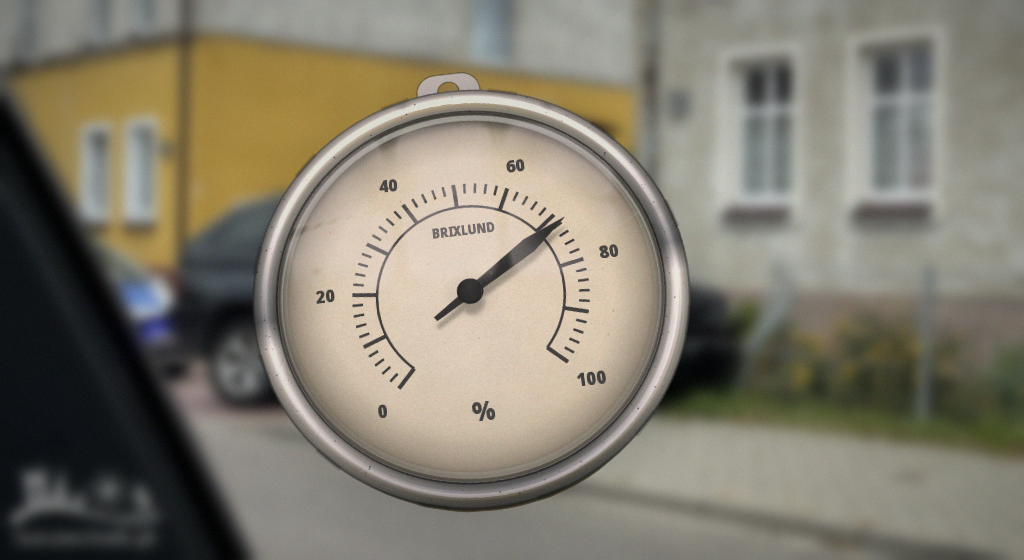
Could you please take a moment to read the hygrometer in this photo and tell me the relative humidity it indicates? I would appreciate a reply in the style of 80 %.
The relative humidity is 72 %
